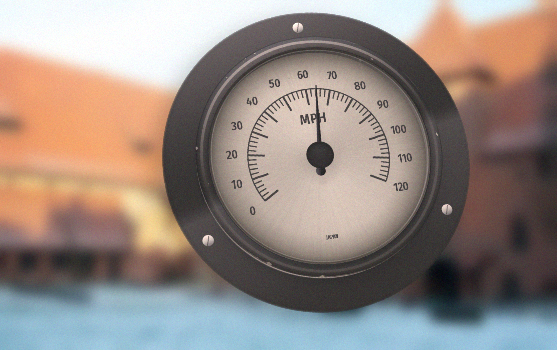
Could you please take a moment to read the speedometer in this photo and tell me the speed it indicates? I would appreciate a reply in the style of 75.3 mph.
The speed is 64 mph
